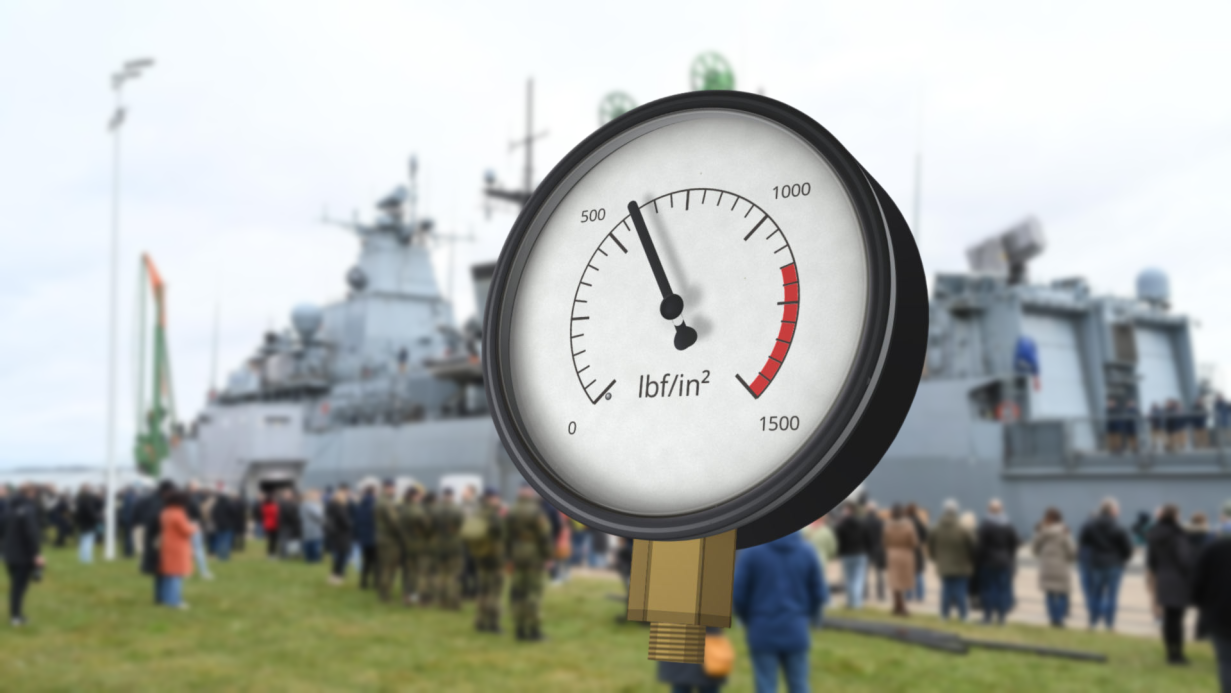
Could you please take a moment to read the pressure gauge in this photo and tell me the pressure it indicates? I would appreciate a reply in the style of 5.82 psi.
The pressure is 600 psi
